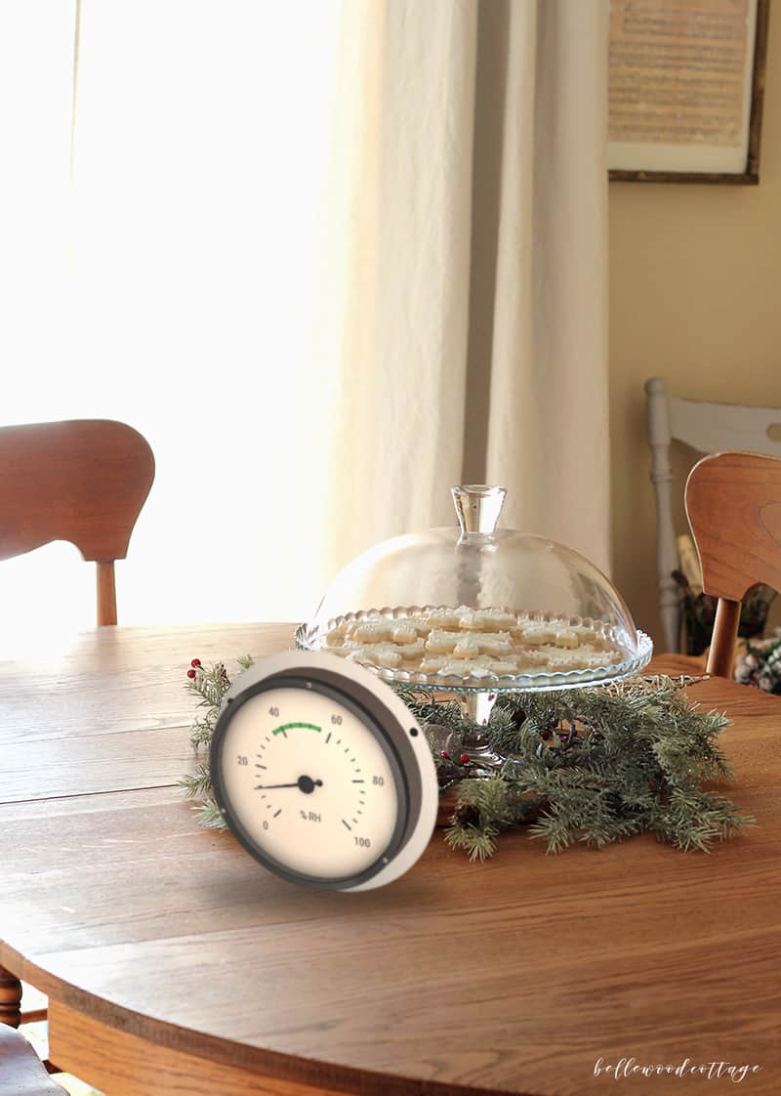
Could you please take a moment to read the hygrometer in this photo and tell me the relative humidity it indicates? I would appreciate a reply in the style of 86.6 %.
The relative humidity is 12 %
